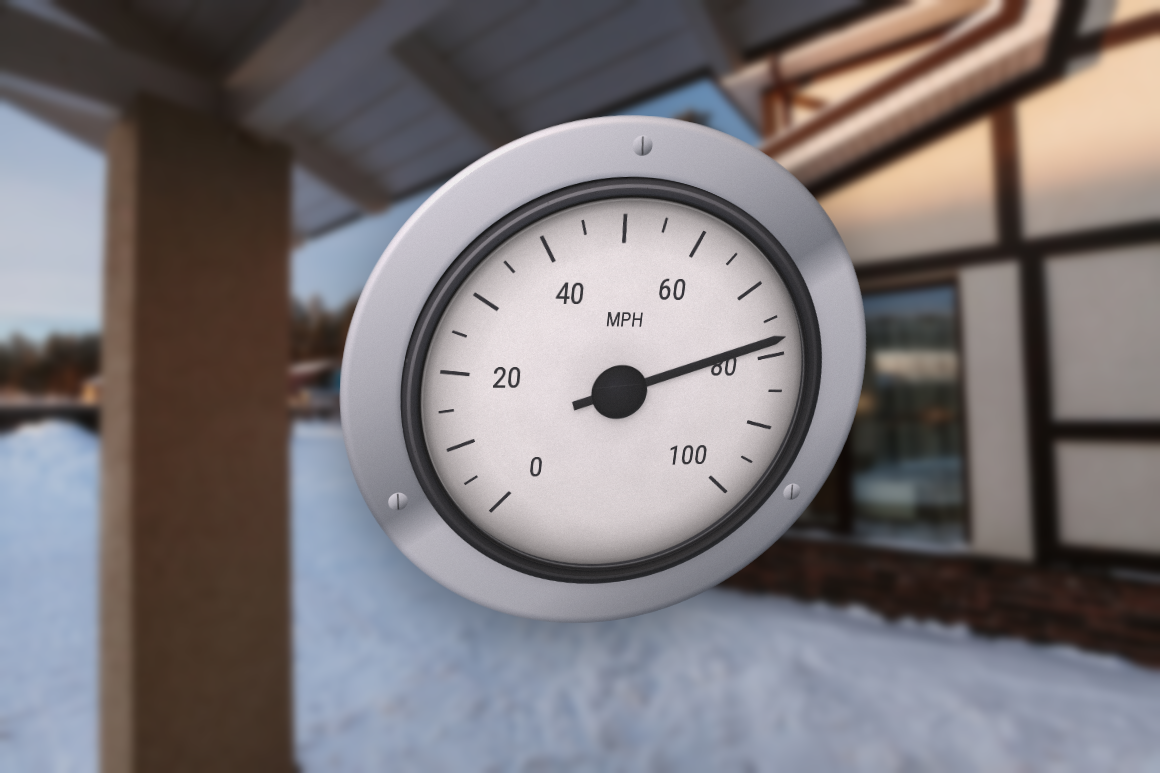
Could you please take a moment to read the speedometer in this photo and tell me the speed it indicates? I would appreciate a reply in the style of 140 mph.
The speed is 77.5 mph
